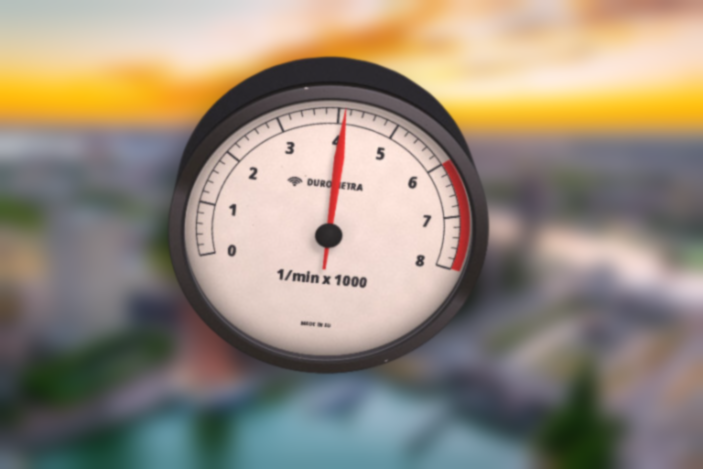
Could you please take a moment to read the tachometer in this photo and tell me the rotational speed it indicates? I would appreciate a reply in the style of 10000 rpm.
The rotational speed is 4100 rpm
